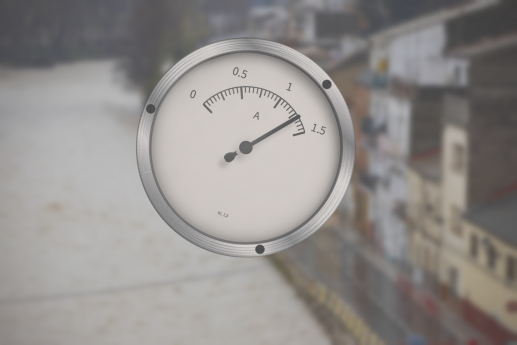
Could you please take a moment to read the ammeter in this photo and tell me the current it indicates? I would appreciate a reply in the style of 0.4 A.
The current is 1.3 A
